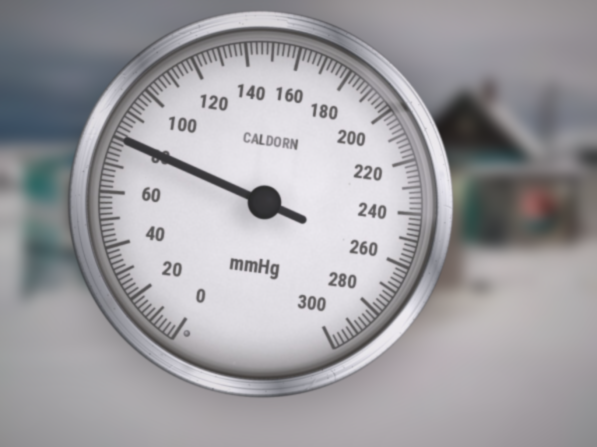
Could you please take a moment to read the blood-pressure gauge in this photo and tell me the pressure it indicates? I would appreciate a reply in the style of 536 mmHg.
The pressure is 80 mmHg
